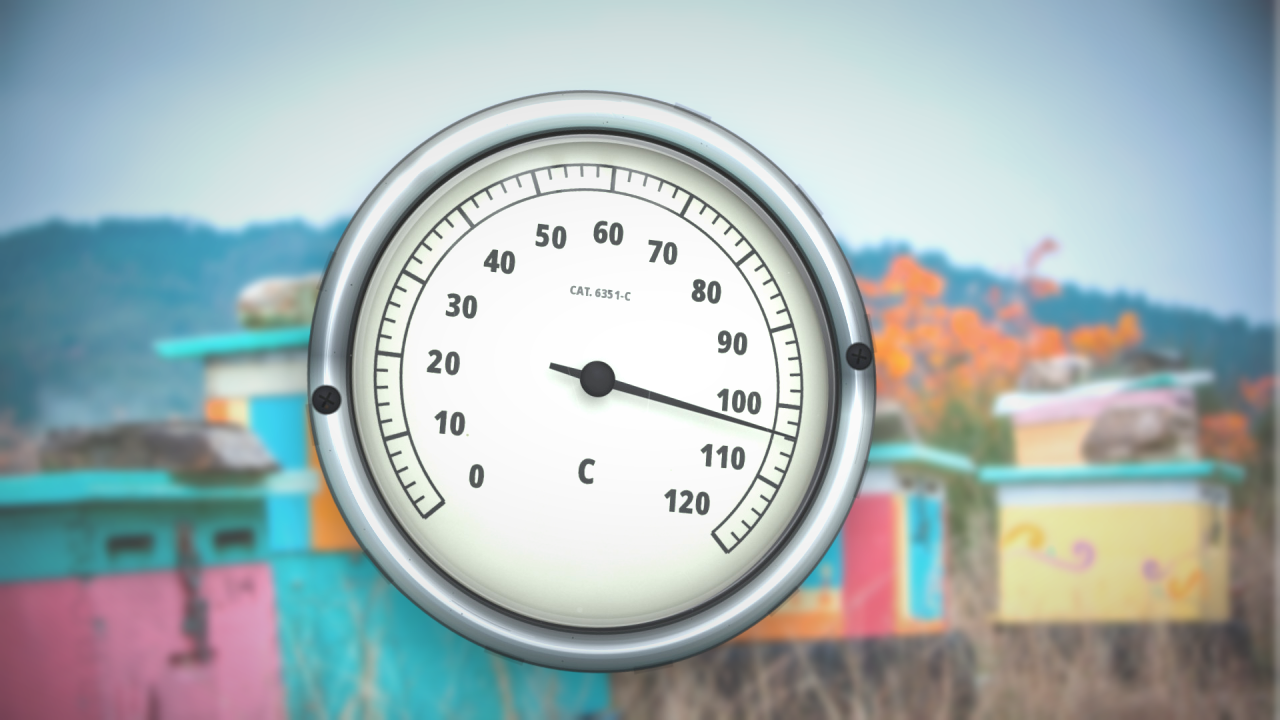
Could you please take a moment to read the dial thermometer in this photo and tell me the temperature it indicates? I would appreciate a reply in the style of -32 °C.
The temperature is 104 °C
